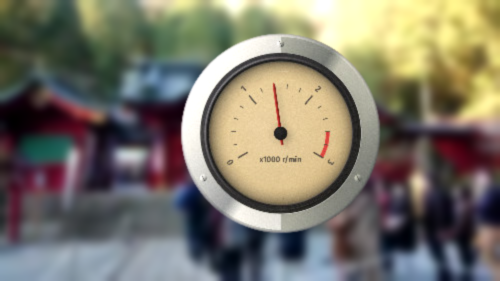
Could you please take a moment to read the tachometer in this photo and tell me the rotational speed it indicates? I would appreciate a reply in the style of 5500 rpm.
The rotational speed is 1400 rpm
